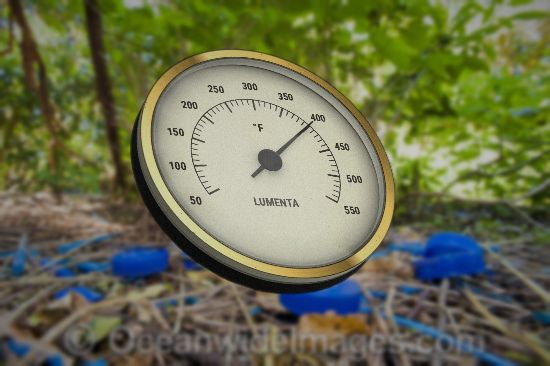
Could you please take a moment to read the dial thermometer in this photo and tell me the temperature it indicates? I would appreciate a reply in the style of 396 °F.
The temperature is 400 °F
